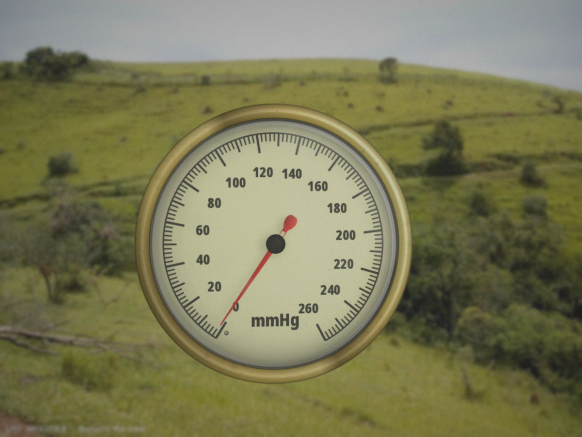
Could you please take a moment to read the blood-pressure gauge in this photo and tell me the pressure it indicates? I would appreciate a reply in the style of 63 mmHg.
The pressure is 2 mmHg
